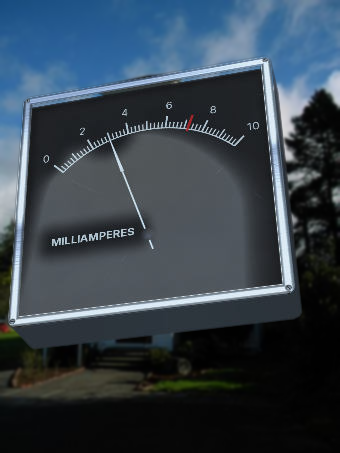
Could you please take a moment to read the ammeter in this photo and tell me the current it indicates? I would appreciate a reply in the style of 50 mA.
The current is 3 mA
